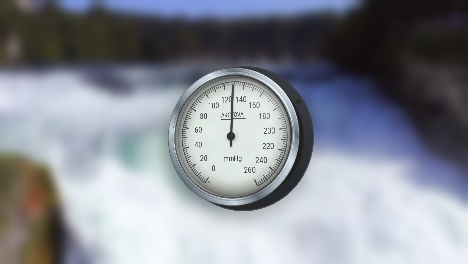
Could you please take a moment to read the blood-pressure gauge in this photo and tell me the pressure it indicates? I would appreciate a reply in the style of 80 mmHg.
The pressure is 130 mmHg
